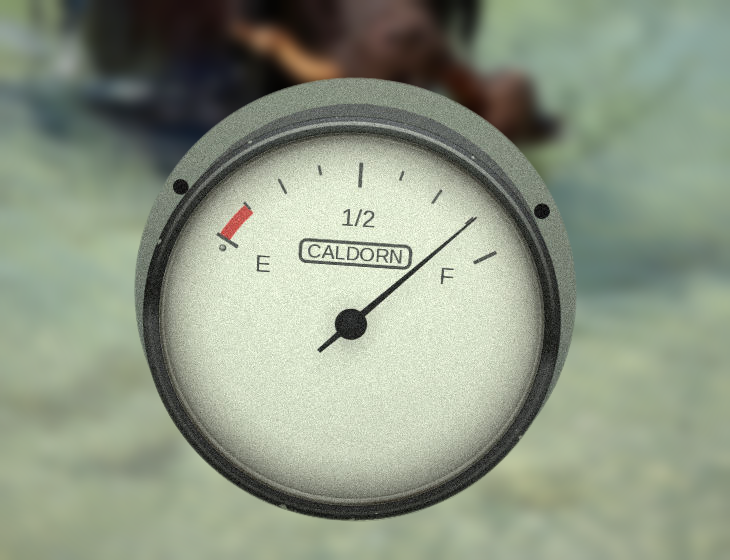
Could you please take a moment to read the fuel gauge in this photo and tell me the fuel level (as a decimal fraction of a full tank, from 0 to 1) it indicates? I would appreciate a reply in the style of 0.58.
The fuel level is 0.875
